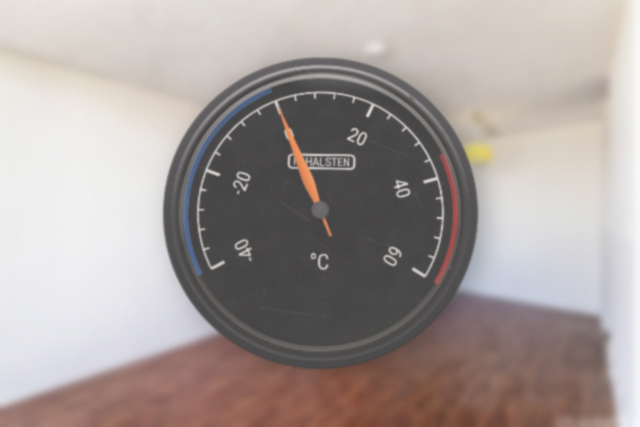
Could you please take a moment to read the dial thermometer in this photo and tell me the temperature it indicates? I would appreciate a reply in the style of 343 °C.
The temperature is 0 °C
